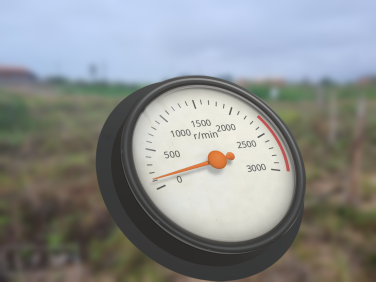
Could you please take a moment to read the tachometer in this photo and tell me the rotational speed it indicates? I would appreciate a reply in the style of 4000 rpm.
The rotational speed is 100 rpm
